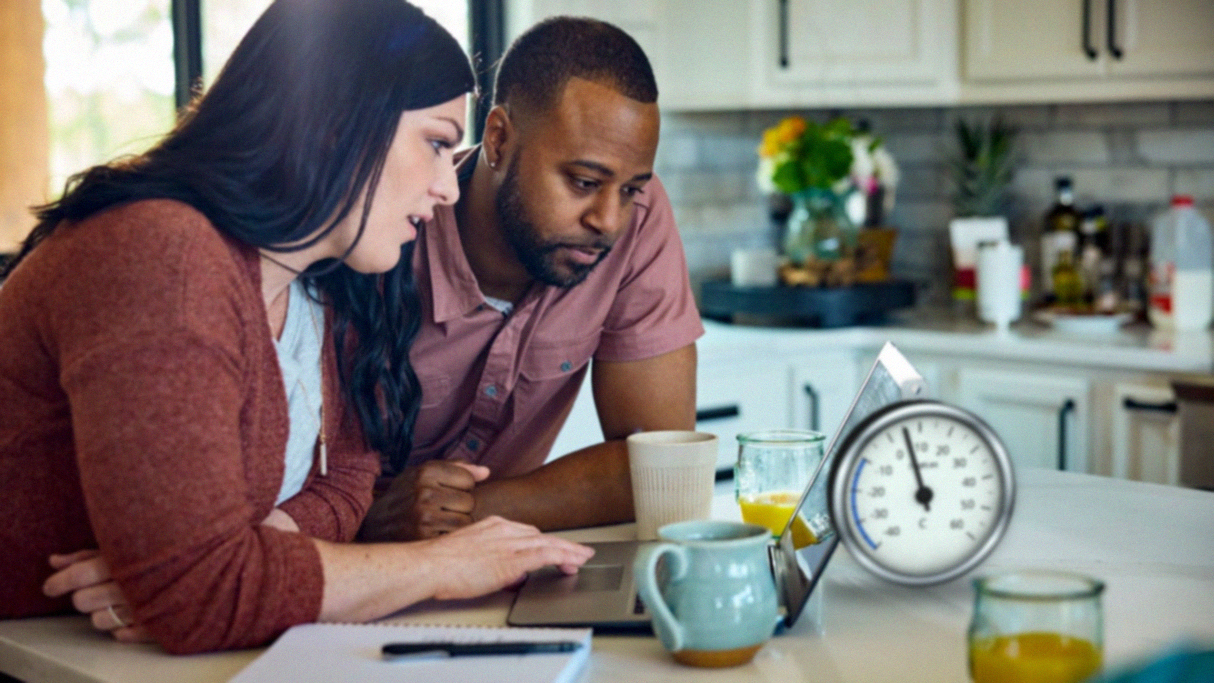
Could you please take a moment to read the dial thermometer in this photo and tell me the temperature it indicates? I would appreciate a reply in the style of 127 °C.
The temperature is 5 °C
